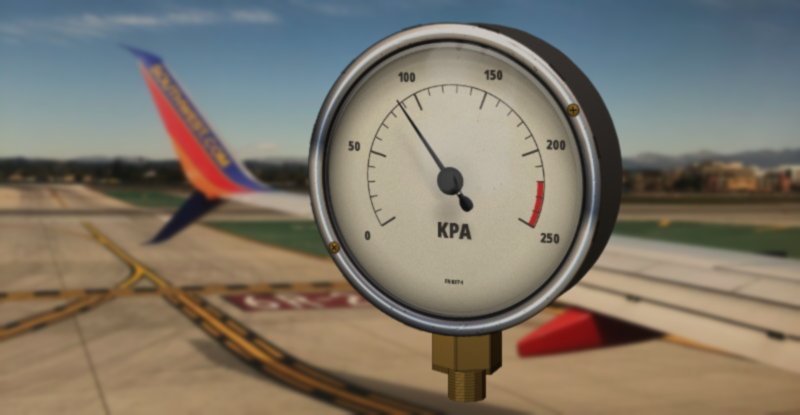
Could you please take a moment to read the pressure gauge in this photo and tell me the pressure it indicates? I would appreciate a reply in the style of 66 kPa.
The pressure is 90 kPa
